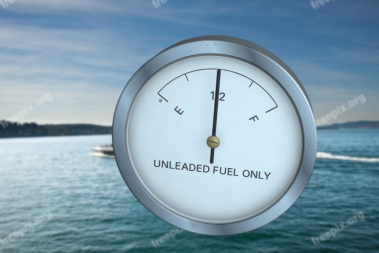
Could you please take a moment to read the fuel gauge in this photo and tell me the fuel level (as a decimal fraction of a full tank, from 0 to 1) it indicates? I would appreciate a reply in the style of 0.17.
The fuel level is 0.5
